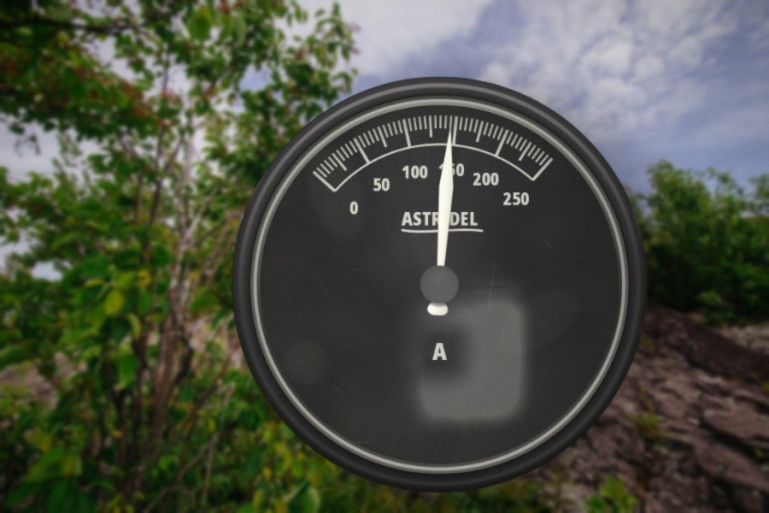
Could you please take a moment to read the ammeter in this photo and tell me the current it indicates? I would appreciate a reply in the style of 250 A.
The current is 145 A
